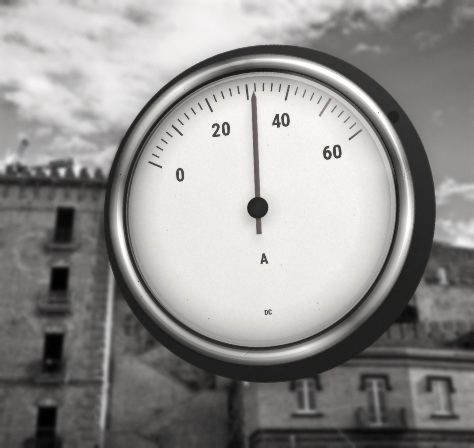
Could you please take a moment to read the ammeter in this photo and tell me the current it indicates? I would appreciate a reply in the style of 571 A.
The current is 32 A
